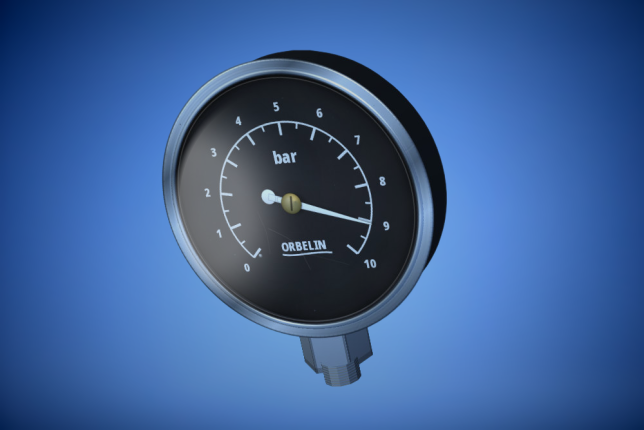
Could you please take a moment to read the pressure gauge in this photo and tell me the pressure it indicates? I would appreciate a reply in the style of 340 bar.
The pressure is 9 bar
